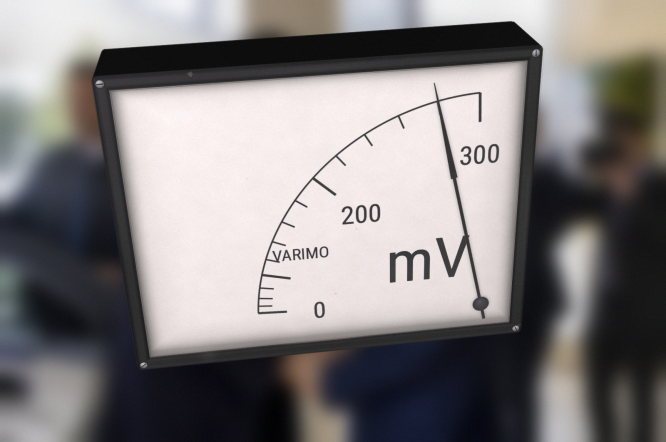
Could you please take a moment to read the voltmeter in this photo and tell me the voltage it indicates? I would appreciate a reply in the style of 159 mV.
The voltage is 280 mV
